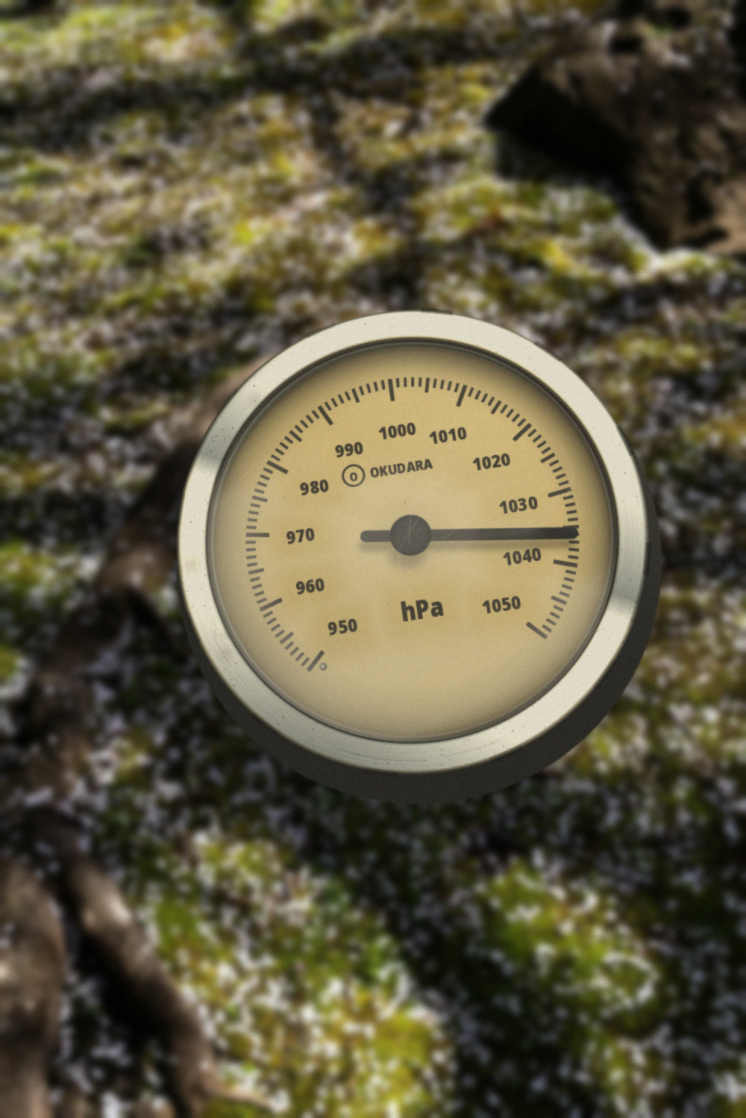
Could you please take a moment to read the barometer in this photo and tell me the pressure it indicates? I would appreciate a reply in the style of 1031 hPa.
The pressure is 1036 hPa
